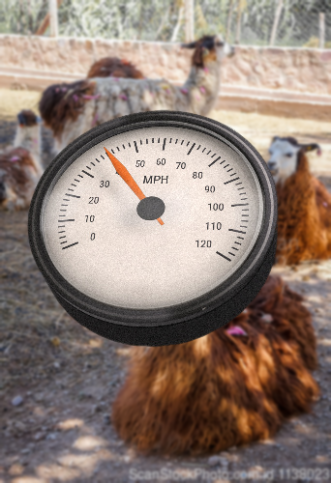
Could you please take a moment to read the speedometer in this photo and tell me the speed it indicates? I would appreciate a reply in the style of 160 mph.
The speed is 40 mph
